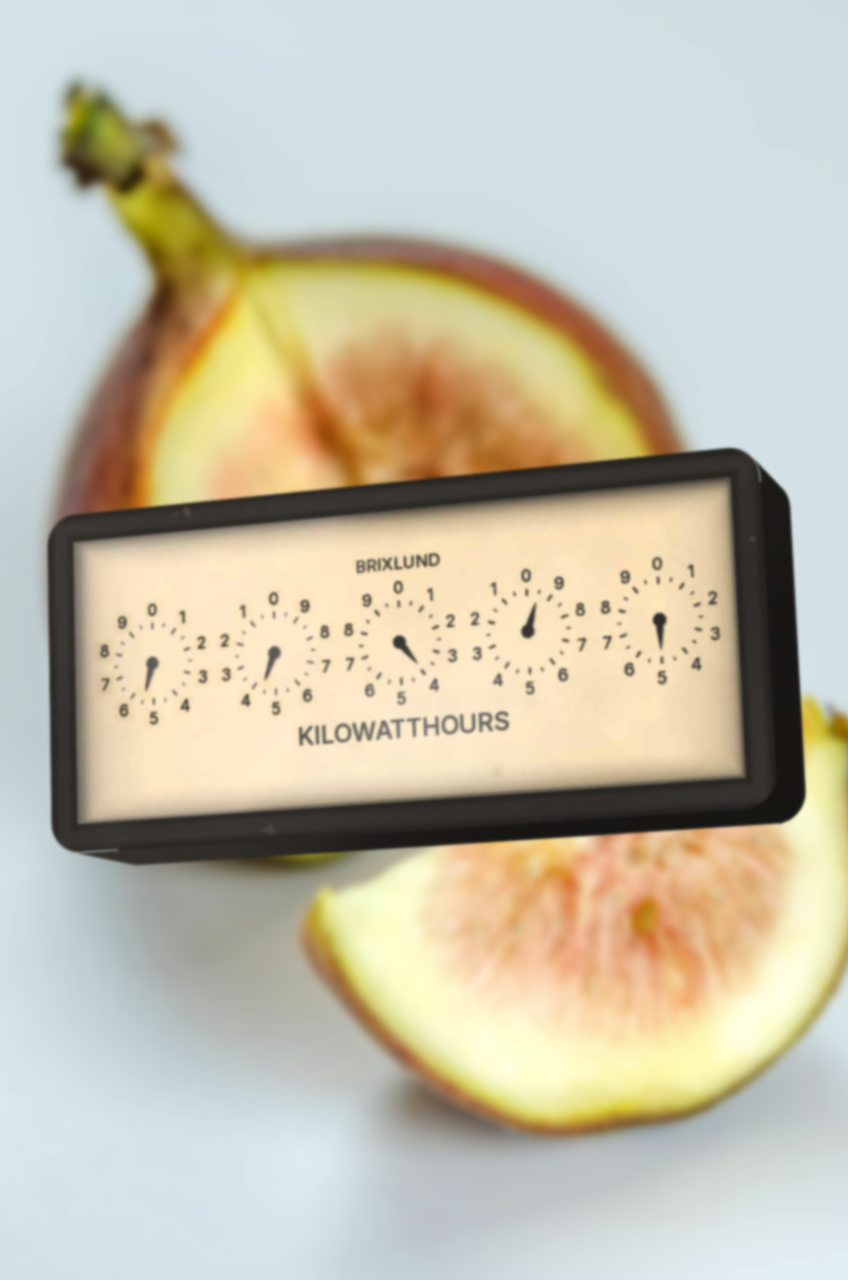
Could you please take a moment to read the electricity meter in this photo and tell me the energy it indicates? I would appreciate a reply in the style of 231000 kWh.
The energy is 54395 kWh
